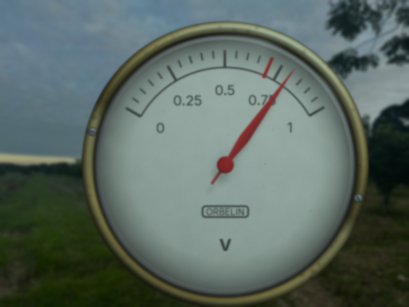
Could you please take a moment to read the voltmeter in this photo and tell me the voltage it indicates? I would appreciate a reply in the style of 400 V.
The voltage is 0.8 V
